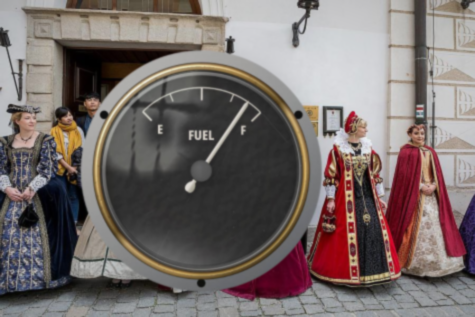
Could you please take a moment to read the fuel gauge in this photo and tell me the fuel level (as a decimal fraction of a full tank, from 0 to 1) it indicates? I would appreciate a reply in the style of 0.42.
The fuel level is 0.875
